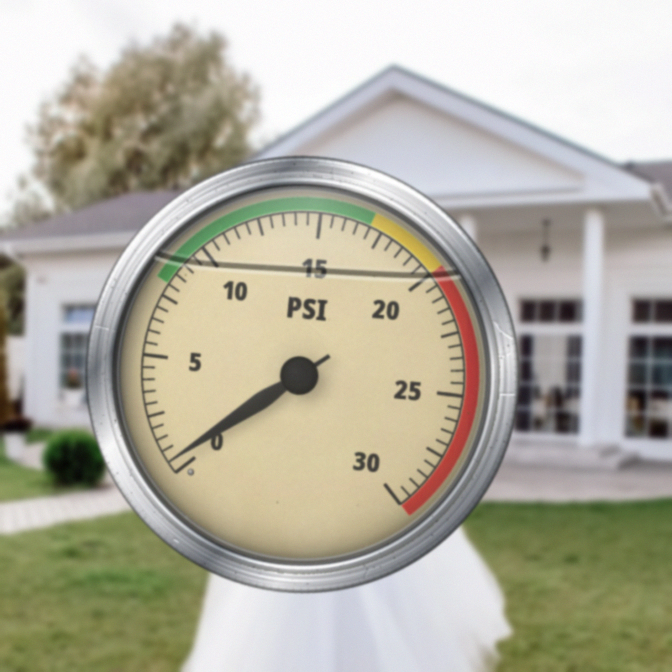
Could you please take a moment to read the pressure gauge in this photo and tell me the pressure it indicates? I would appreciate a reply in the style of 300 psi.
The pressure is 0.5 psi
